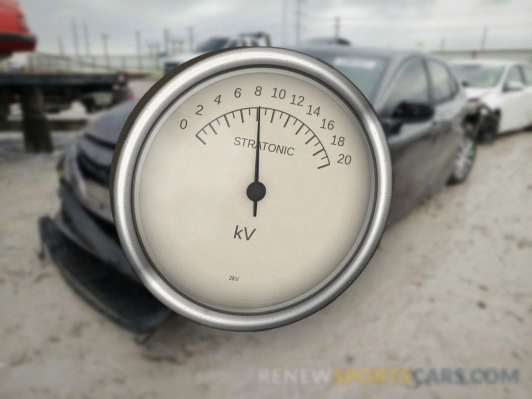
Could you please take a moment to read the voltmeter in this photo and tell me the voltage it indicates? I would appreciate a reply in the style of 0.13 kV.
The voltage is 8 kV
